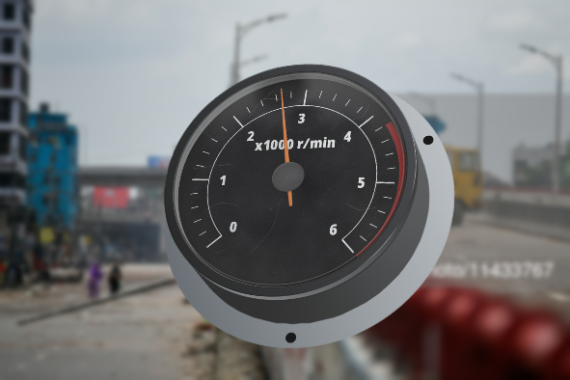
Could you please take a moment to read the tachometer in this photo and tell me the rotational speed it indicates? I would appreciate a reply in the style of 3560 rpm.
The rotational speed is 2700 rpm
